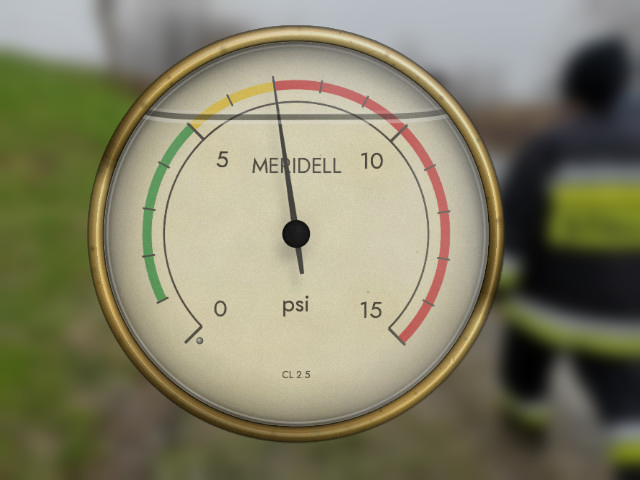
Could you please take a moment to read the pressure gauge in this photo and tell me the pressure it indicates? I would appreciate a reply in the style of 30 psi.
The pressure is 7 psi
